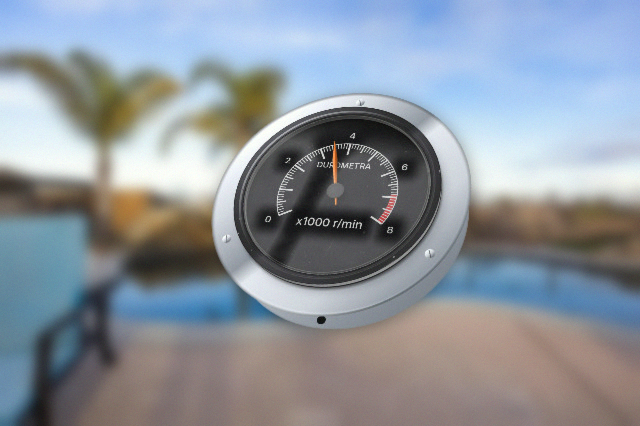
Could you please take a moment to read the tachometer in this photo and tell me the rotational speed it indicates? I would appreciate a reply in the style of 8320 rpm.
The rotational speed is 3500 rpm
